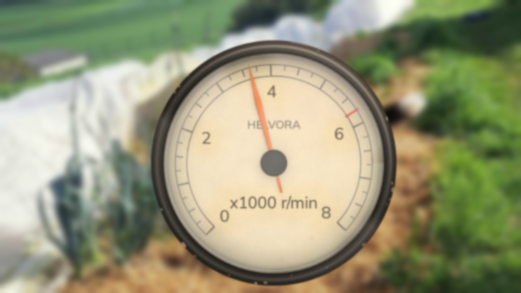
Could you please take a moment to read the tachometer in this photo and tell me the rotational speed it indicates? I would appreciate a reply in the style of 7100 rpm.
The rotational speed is 3625 rpm
